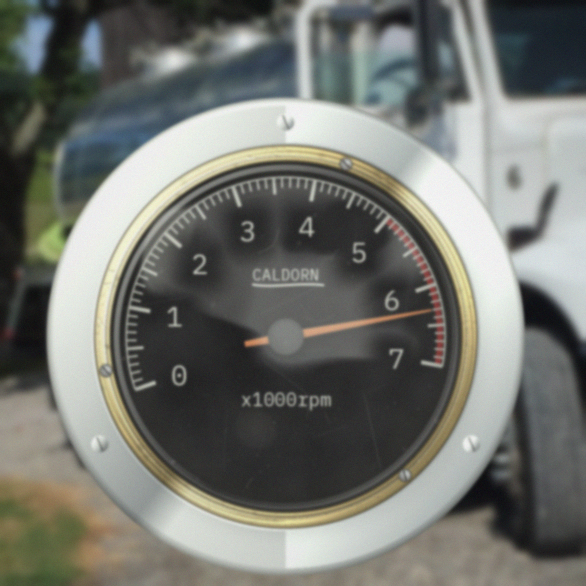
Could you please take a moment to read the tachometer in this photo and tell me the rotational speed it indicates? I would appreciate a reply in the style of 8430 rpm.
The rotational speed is 6300 rpm
